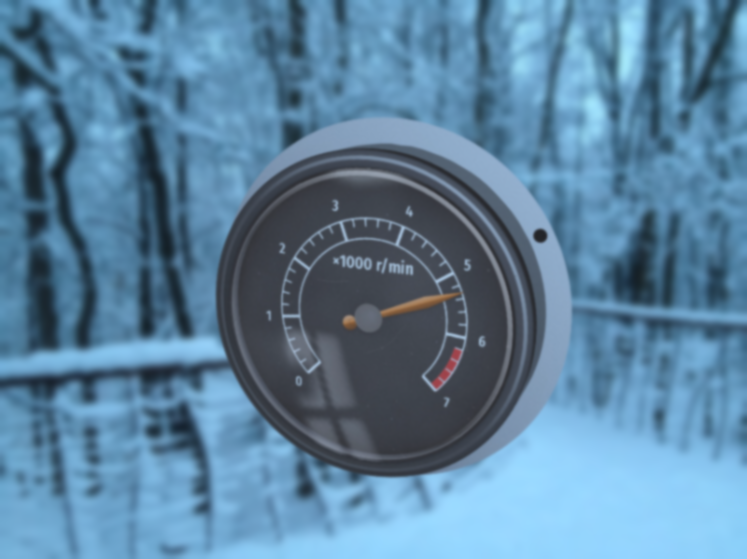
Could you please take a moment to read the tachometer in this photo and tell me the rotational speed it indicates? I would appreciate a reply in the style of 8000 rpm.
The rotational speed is 5300 rpm
